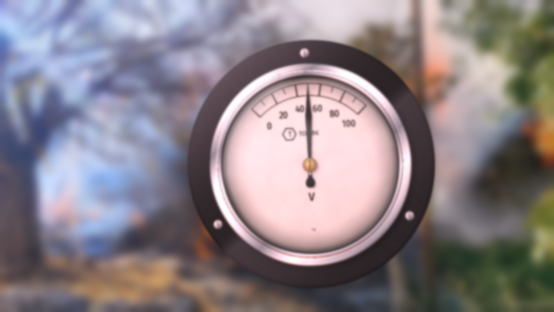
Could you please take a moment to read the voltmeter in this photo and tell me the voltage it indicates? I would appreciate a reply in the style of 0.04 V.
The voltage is 50 V
